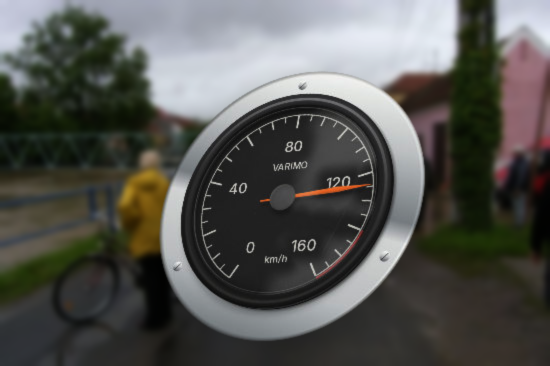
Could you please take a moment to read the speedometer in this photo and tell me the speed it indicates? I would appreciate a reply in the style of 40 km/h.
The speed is 125 km/h
